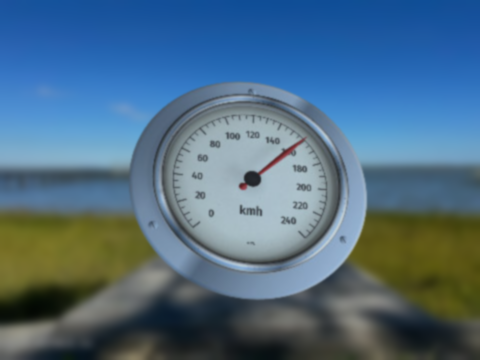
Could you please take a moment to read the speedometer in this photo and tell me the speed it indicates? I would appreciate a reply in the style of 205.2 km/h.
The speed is 160 km/h
